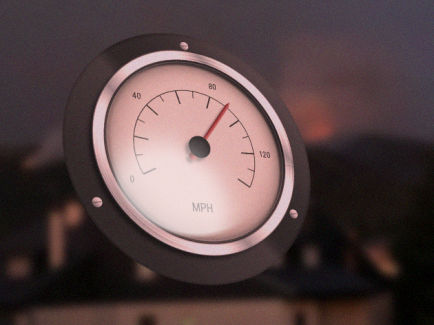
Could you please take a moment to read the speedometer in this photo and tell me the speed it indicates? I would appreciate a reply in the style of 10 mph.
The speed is 90 mph
